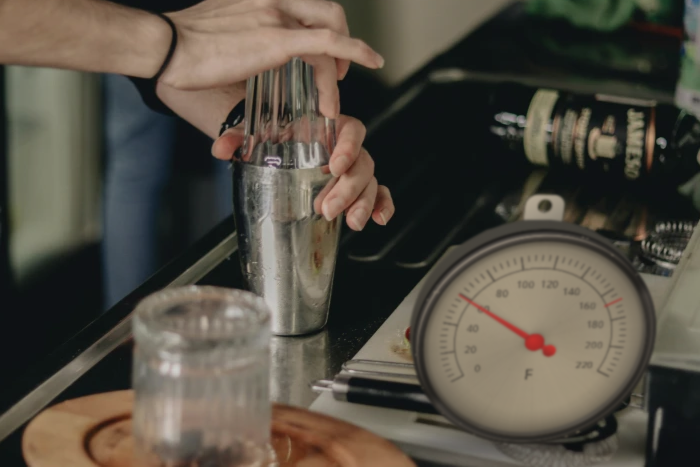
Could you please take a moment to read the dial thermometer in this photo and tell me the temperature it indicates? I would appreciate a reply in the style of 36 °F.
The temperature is 60 °F
